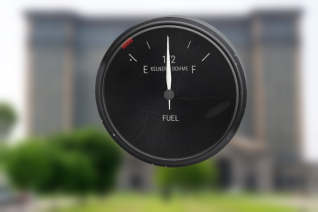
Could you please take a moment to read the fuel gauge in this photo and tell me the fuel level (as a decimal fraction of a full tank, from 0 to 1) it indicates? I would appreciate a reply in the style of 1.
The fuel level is 0.5
